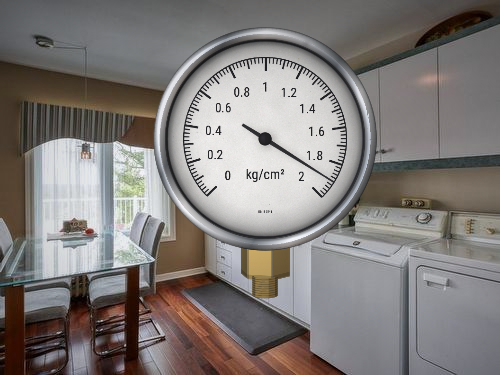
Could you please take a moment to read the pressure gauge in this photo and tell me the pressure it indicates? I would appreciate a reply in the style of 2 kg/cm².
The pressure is 1.9 kg/cm²
